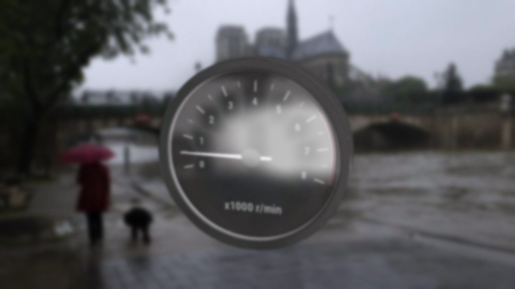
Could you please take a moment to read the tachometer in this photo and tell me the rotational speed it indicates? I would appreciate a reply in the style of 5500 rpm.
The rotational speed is 500 rpm
